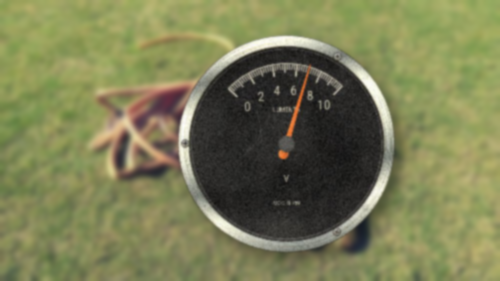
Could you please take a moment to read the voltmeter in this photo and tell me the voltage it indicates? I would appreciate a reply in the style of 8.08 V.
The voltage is 7 V
